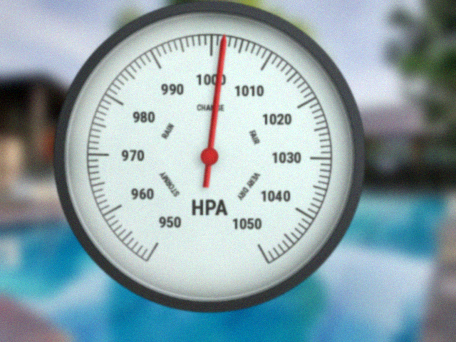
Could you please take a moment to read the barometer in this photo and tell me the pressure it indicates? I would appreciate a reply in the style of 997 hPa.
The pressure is 1002 hPa
